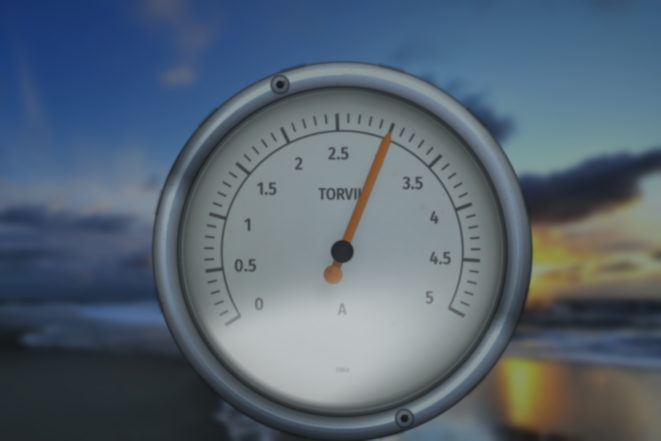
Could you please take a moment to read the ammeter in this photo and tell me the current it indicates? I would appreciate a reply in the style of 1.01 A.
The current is 3 A
